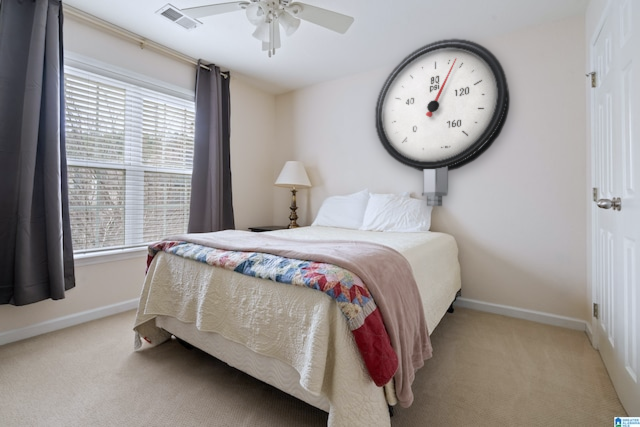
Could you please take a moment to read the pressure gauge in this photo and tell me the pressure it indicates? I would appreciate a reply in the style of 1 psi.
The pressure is 95 psi
